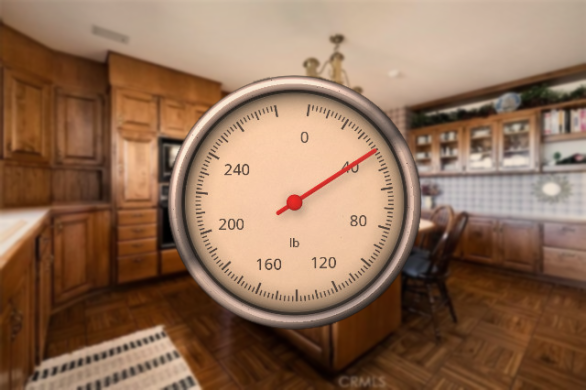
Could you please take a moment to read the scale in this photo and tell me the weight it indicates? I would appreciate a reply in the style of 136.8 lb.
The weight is 40 lb
